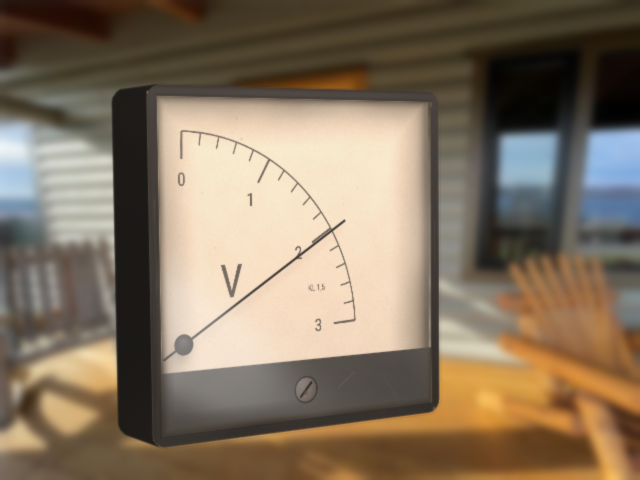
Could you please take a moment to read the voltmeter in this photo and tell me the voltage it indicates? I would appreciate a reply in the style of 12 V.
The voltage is 2 V
